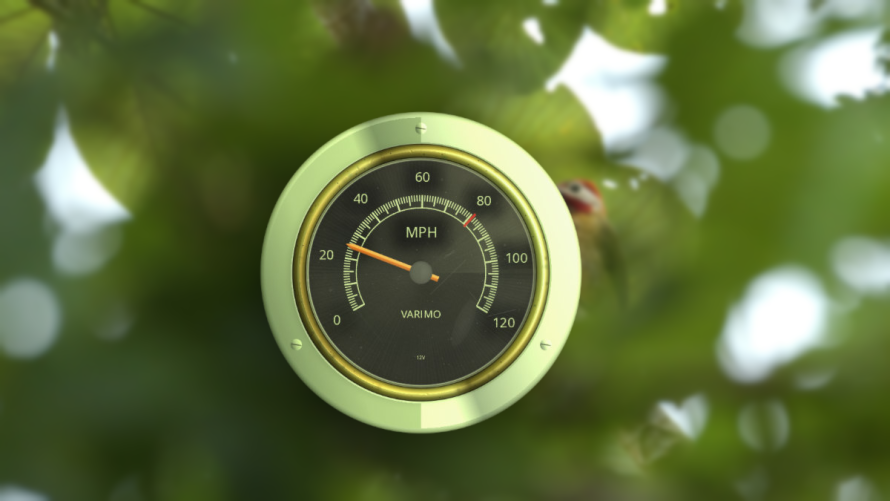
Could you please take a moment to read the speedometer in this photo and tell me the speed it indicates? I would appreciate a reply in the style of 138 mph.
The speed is 25 mph
